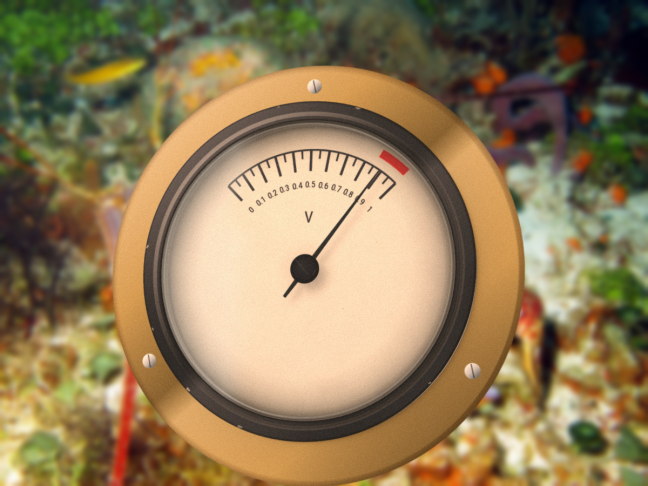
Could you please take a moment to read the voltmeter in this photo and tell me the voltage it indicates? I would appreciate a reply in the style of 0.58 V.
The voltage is 0.9 V
